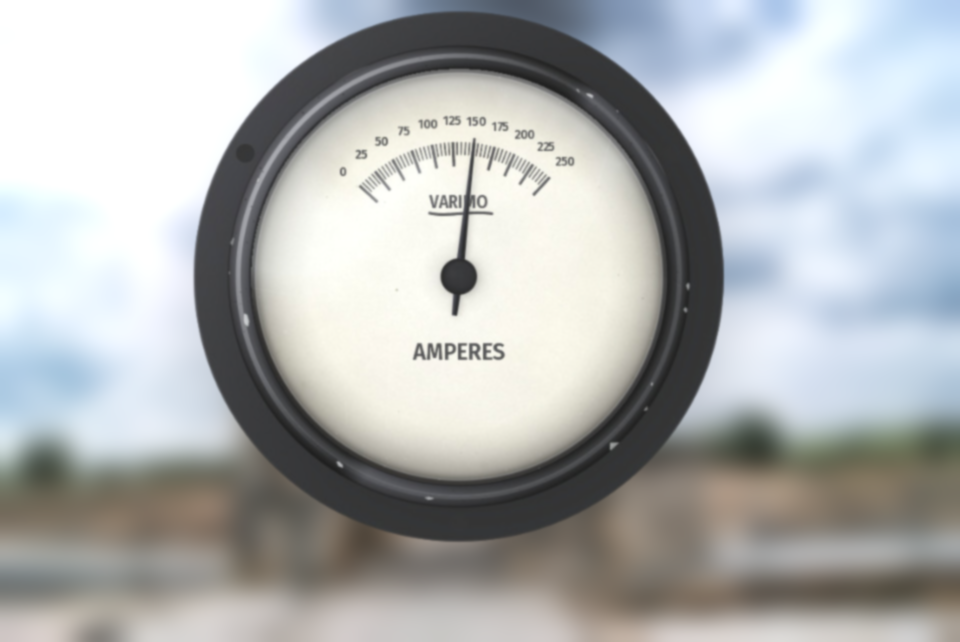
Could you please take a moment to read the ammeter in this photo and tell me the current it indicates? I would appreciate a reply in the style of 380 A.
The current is 150 A
